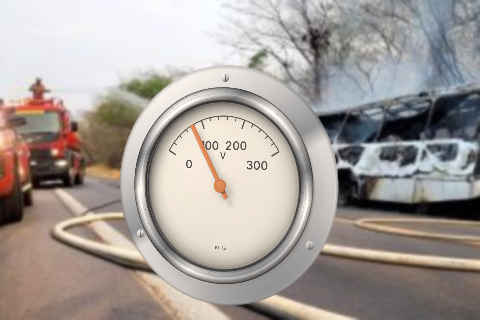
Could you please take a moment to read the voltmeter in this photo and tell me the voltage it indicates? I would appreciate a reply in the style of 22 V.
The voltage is 80 V
